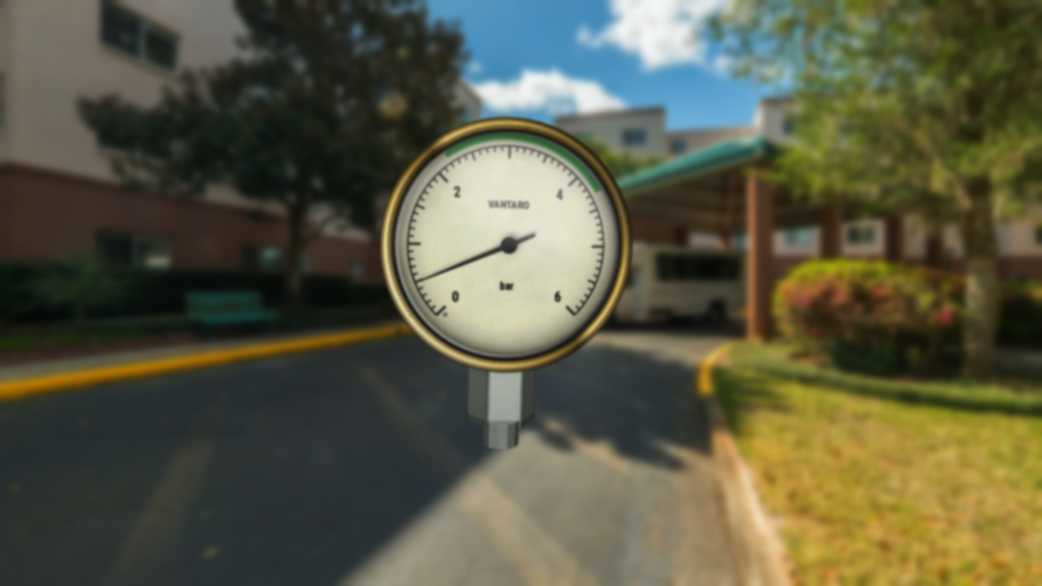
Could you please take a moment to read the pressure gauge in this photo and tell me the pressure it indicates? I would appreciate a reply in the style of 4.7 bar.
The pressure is 0.5 bar
